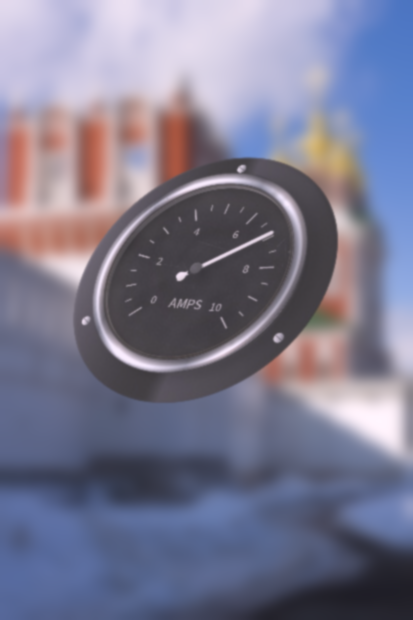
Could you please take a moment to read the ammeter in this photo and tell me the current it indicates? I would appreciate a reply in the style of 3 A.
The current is 7 A
